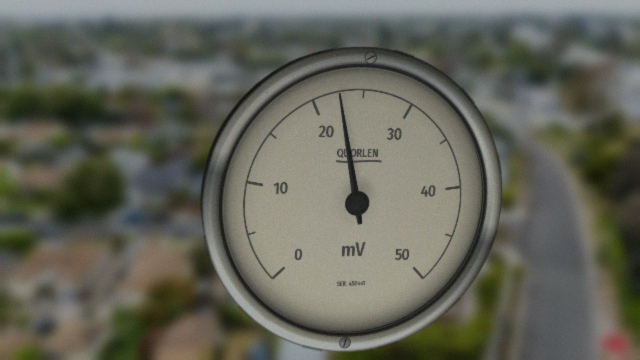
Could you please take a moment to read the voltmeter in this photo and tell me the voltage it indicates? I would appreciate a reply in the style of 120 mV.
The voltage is 22.5 mV
